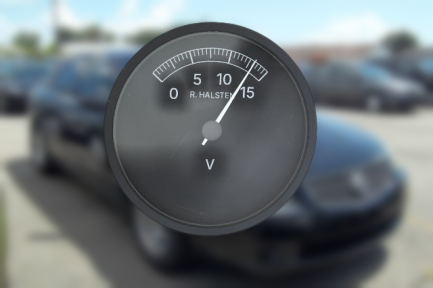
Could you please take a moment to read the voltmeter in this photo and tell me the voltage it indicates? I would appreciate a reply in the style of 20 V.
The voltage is 13 V
